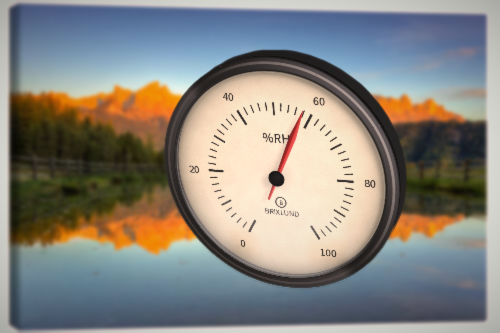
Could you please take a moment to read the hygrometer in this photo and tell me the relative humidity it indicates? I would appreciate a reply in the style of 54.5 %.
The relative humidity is 58 %
